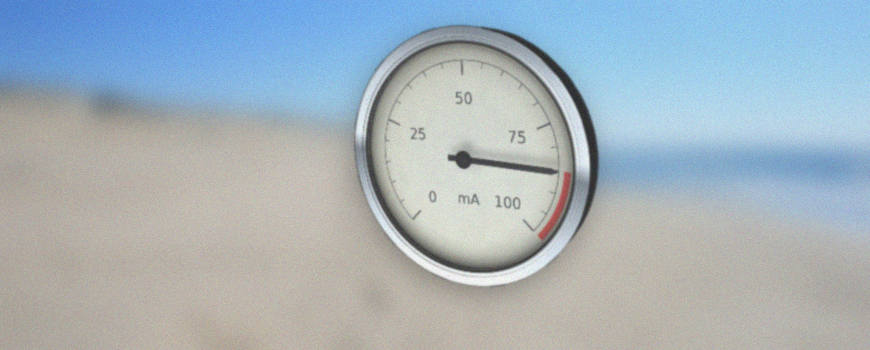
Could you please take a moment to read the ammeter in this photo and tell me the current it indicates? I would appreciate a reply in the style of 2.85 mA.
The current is 85 mA
